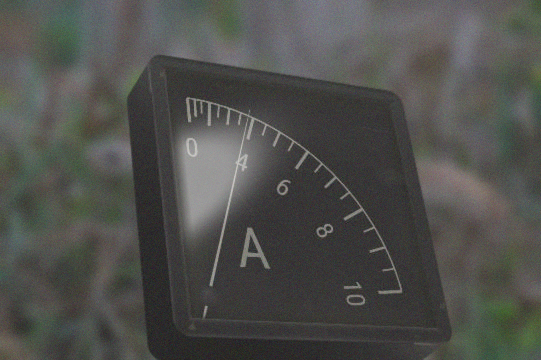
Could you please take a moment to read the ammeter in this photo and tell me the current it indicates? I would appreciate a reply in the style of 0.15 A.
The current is 3.75 A
